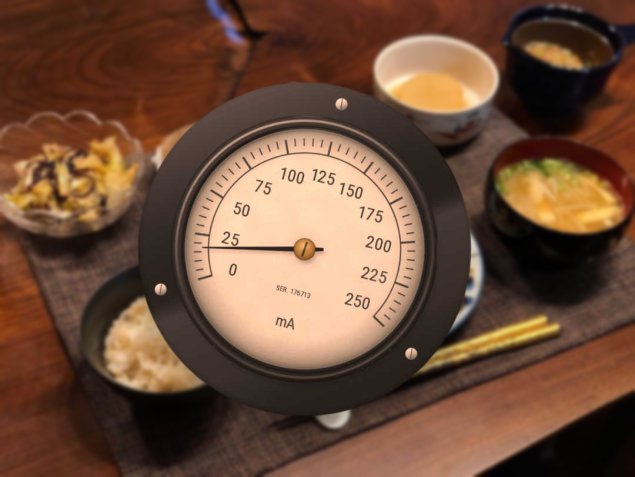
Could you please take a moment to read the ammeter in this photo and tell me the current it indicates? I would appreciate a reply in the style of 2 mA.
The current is 17.5 mA
